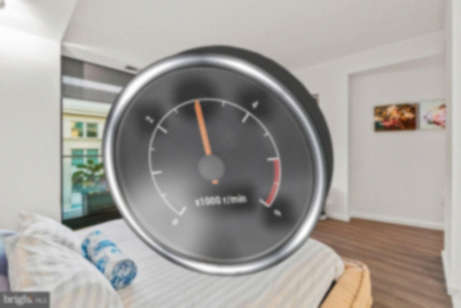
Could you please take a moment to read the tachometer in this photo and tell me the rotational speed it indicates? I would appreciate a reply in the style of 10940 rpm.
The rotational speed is 3000 rpm
